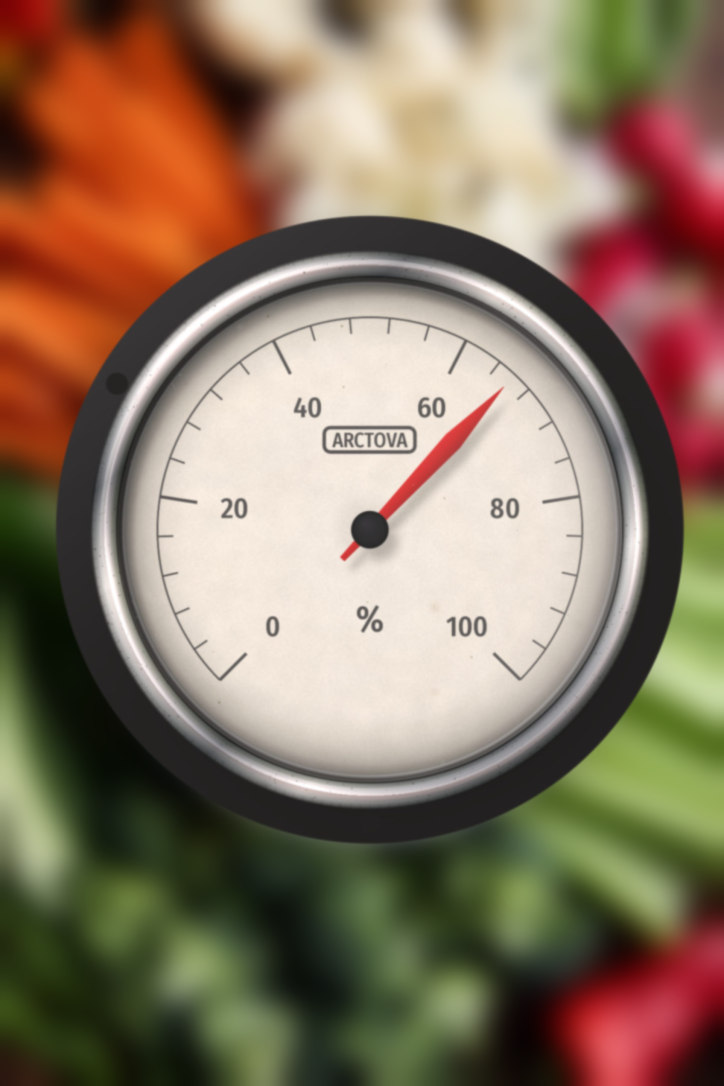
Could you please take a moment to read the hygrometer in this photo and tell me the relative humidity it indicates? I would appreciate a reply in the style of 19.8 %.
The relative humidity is 66 %
